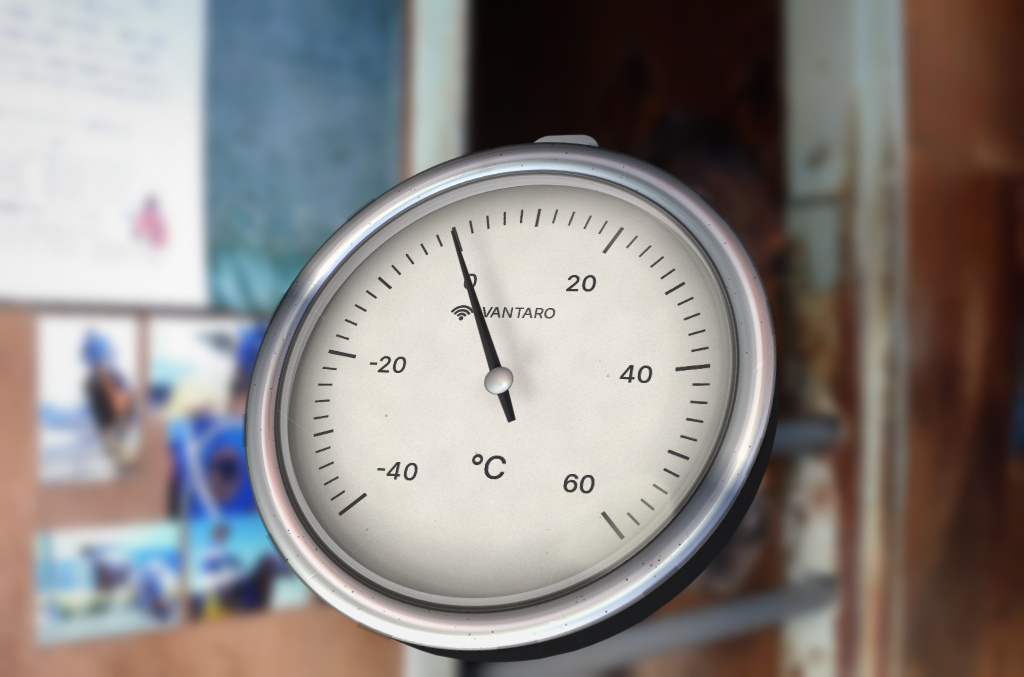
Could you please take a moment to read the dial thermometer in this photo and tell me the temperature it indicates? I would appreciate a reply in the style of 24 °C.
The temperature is 0 °C
